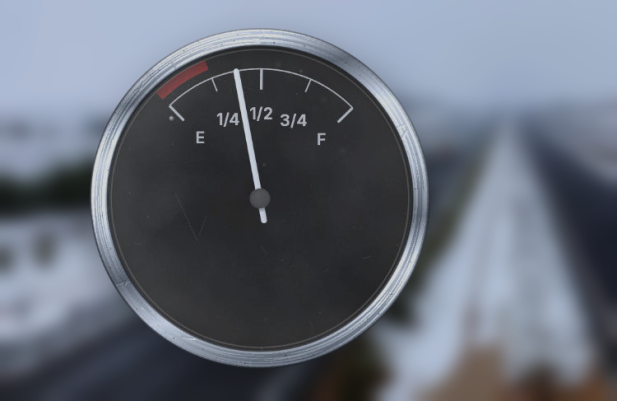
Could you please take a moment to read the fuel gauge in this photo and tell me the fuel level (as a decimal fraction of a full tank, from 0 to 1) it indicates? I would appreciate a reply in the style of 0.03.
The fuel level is 0.375
